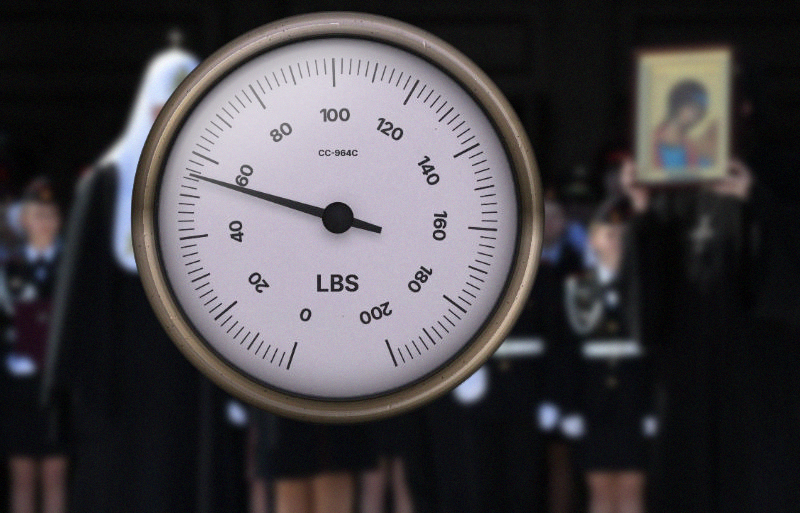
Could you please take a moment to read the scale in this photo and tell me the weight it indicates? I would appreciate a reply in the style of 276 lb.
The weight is 55 lb
